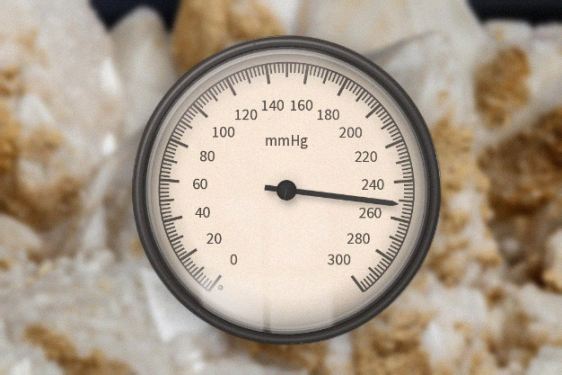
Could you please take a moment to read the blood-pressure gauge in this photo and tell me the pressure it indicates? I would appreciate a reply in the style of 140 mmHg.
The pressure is 252 mmHg
